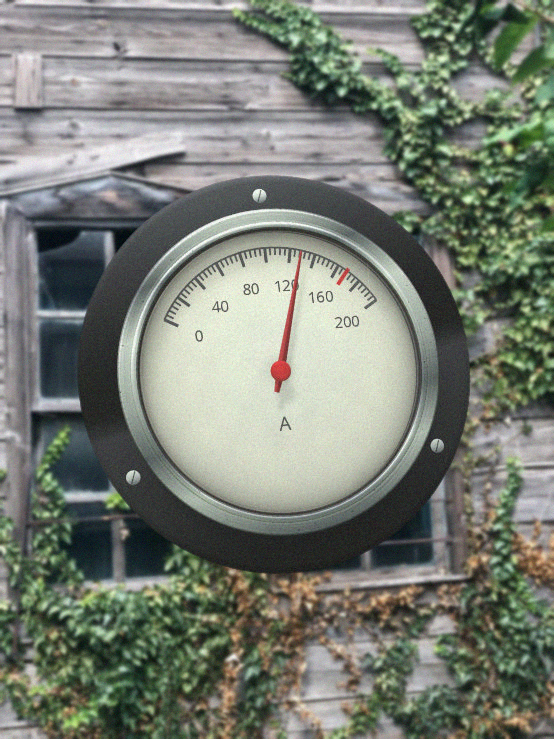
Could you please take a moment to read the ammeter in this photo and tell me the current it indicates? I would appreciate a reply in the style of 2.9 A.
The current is 128 A
